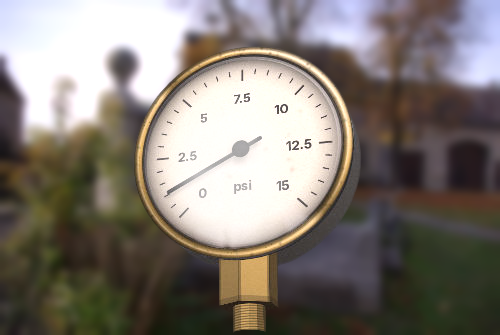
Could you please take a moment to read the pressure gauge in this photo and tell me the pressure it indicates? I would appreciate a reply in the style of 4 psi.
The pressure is 1 psi
